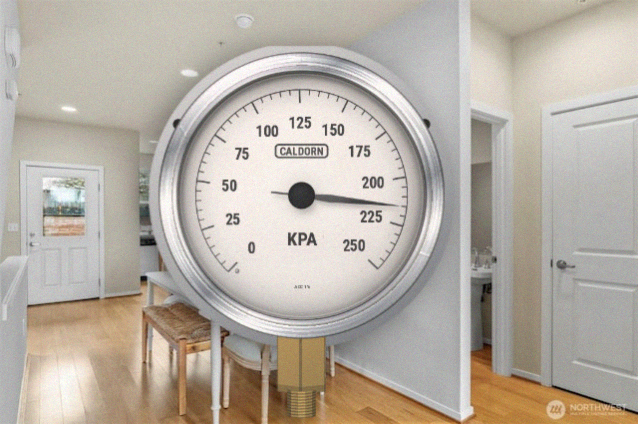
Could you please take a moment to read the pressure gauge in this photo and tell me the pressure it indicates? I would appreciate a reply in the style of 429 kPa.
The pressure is 215 kPa
